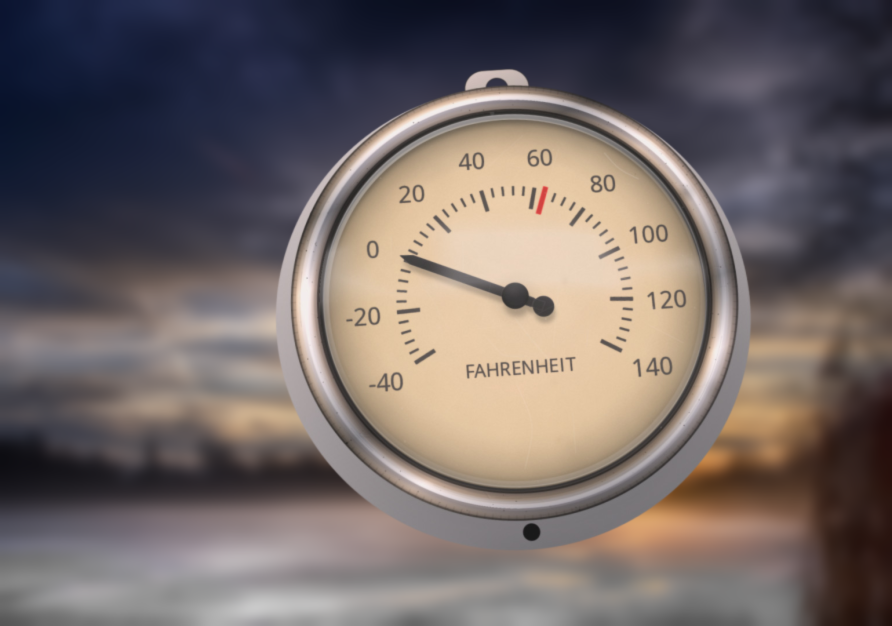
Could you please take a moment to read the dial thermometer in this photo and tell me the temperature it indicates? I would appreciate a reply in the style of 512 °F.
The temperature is 0 °F
